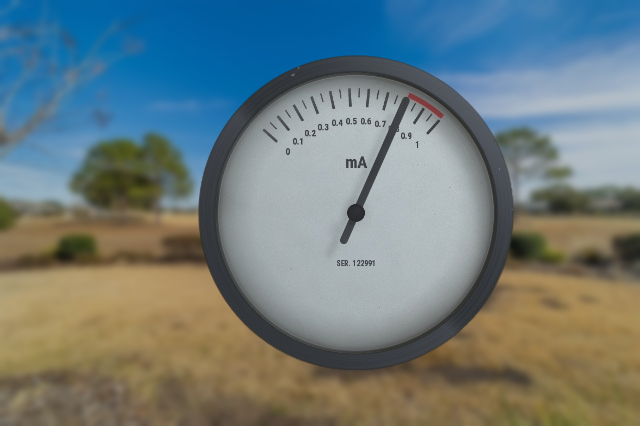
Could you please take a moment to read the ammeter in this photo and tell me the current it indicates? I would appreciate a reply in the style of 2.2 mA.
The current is 0.8 mA
